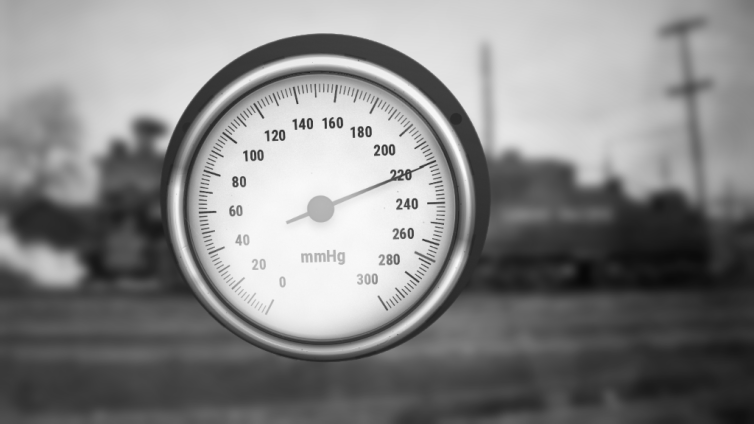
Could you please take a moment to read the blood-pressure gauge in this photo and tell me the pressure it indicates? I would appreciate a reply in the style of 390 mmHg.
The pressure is 220 mmHg
